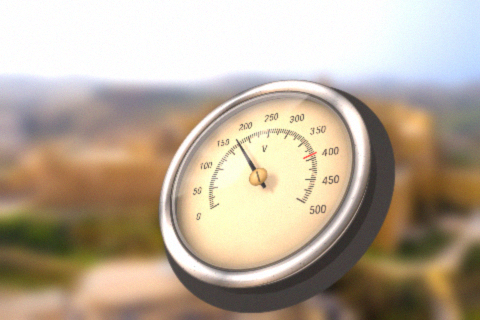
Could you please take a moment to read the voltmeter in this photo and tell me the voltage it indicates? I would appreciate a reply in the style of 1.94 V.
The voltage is 175 V
